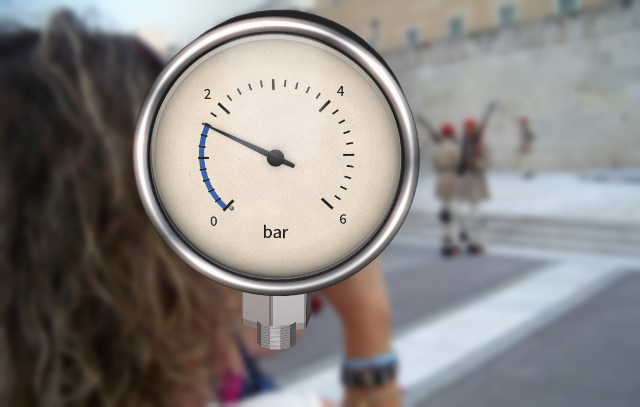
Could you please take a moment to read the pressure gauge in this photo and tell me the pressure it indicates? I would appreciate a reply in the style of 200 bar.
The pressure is 1.6 bar
